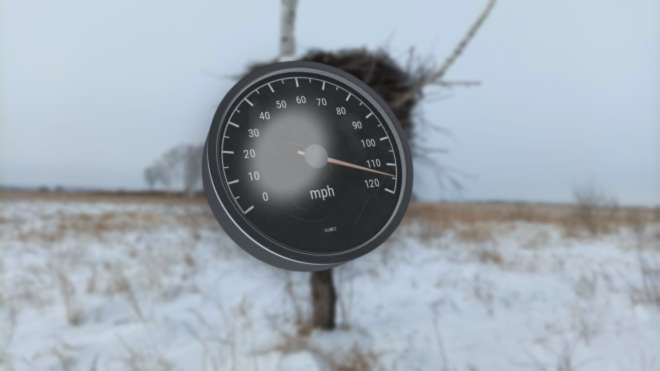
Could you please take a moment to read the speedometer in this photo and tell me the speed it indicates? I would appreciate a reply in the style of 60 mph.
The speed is 115 mph
